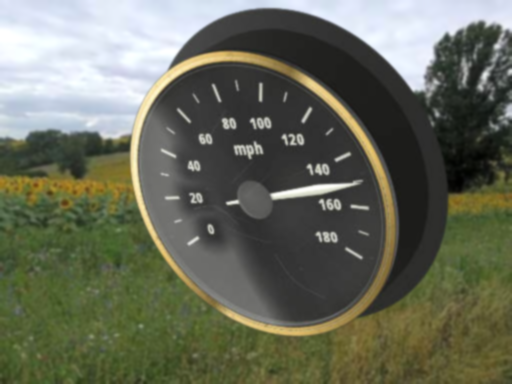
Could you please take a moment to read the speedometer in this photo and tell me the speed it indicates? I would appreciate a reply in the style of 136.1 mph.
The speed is 150 mph
